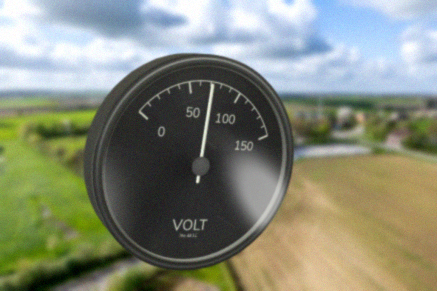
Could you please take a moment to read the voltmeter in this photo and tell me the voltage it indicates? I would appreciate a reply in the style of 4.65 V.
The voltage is 70 V
